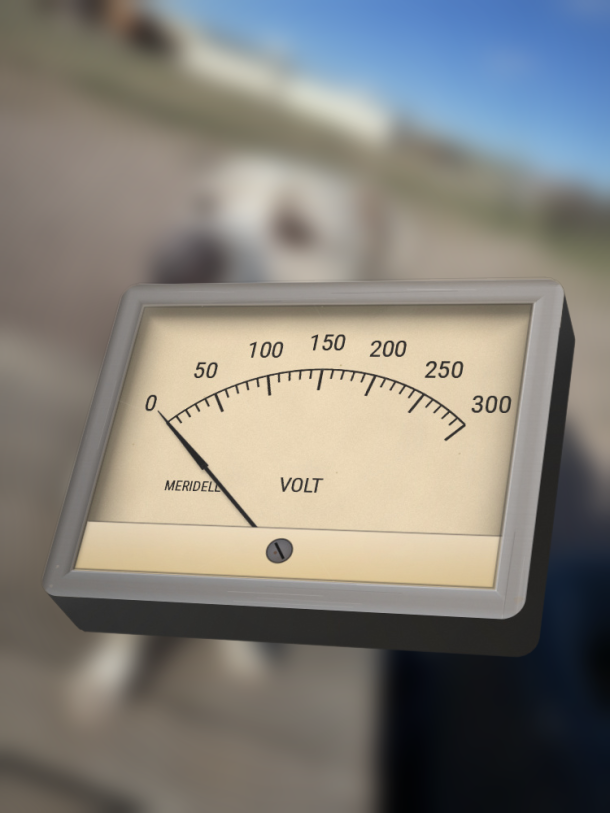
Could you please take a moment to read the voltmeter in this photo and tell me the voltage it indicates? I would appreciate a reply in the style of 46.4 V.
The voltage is 0 V
